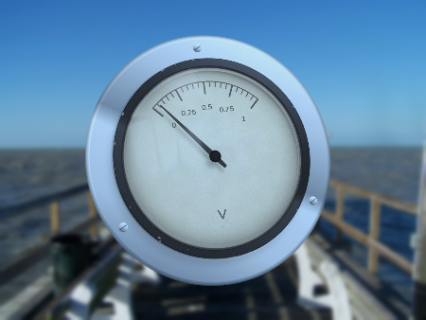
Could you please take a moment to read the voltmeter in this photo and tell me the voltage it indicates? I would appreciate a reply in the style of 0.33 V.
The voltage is 0.05 V
